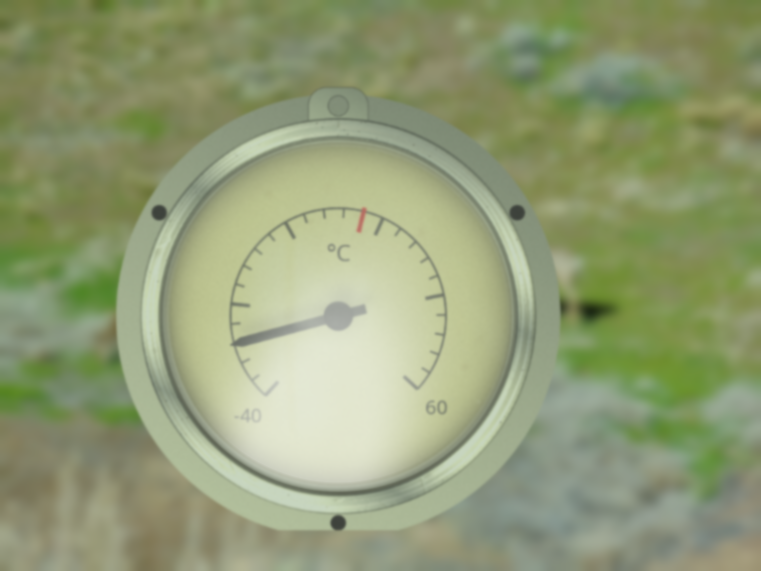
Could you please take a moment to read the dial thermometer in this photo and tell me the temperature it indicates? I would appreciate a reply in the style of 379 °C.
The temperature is -28 °C
